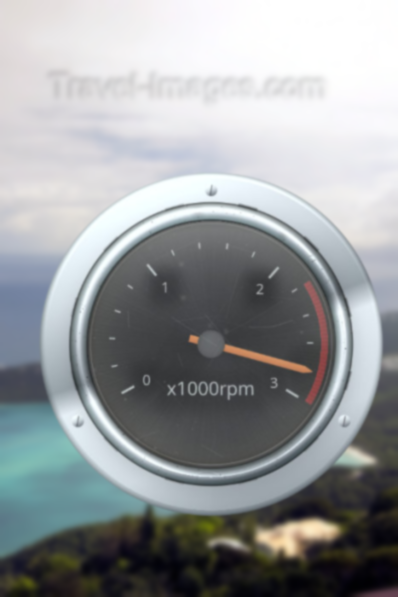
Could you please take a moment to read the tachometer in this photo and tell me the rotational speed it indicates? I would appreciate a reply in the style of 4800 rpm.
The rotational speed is 2800 rpm
